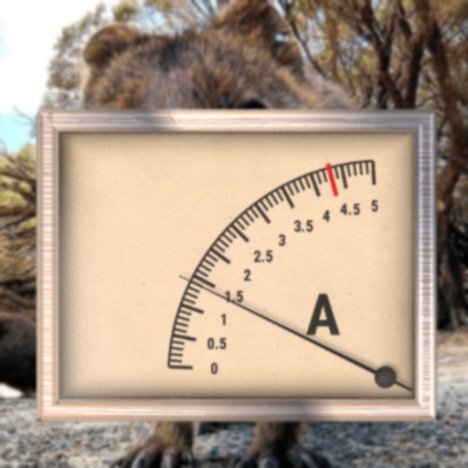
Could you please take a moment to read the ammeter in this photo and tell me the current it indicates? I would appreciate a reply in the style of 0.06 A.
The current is 1.4 A
